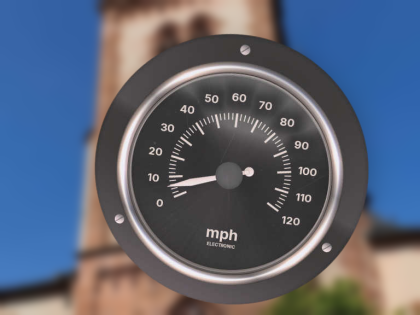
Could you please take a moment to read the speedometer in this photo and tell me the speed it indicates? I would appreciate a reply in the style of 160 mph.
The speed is 6 mph
